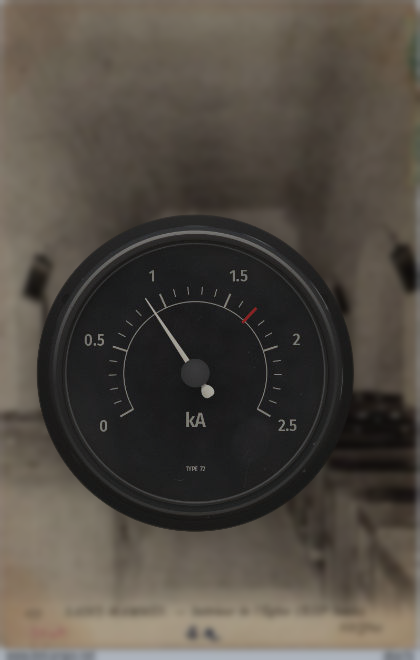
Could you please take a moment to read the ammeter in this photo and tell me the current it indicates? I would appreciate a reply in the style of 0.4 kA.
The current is 0.9 kA
